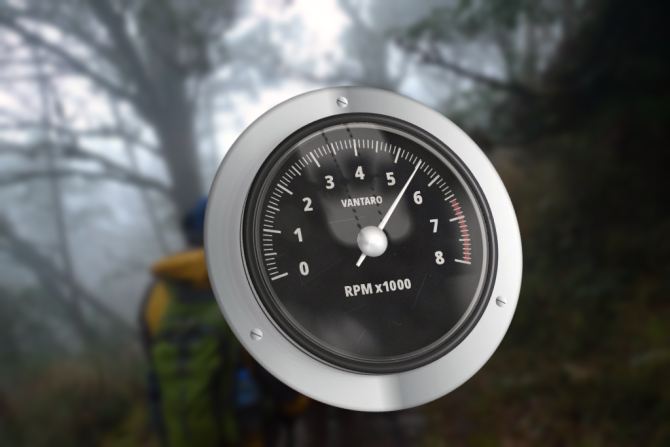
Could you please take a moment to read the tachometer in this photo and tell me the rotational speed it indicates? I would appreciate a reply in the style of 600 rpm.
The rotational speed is 5500 rpm
